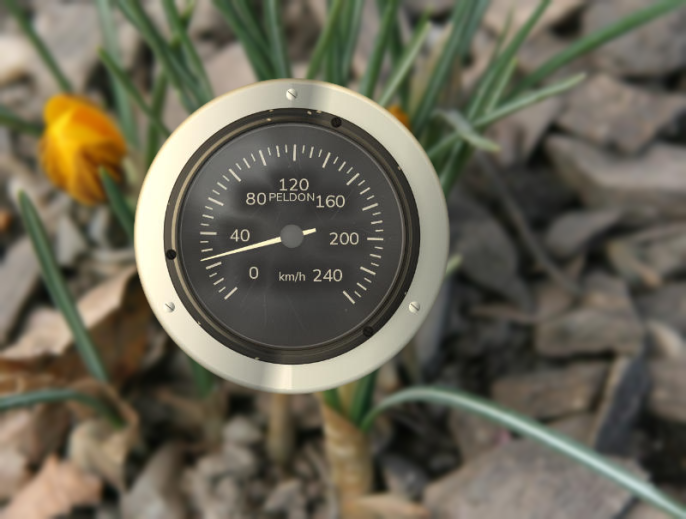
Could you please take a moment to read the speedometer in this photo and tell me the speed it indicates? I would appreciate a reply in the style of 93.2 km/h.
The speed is 25 km/h
